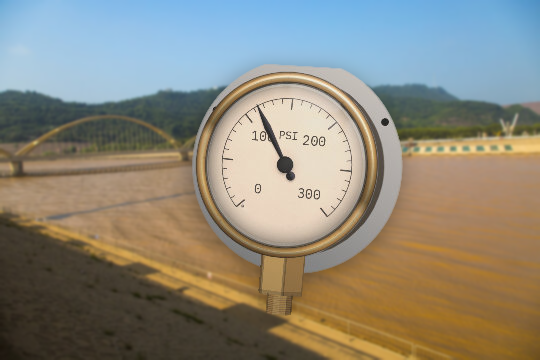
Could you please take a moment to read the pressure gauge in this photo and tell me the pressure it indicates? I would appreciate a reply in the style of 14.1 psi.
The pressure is 115 psi
